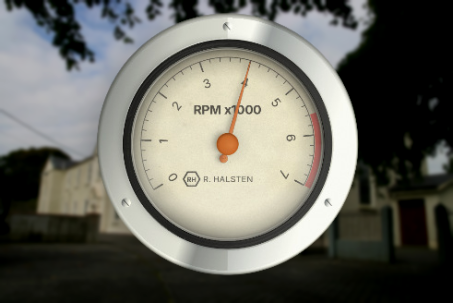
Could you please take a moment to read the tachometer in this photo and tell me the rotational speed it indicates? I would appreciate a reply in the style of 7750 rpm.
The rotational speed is 4000 rpm
